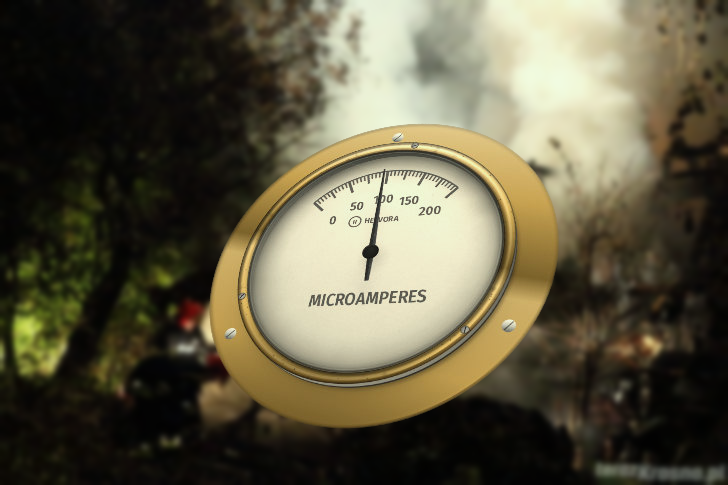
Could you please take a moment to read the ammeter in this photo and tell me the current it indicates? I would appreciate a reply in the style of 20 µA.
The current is 100 µA
